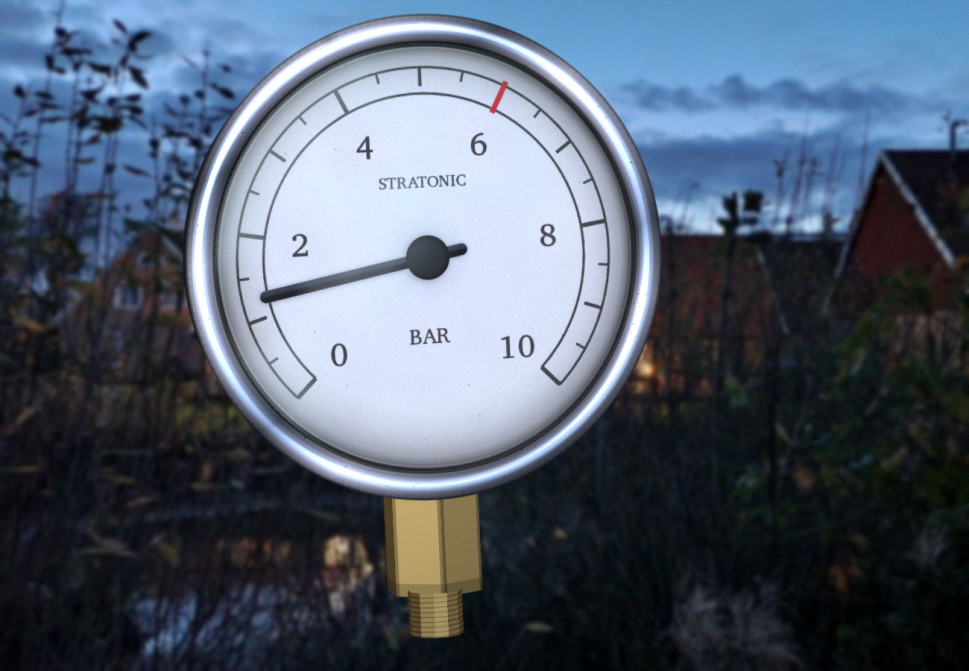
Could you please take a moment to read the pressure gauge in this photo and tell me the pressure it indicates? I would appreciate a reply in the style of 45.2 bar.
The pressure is 1.25 bar
